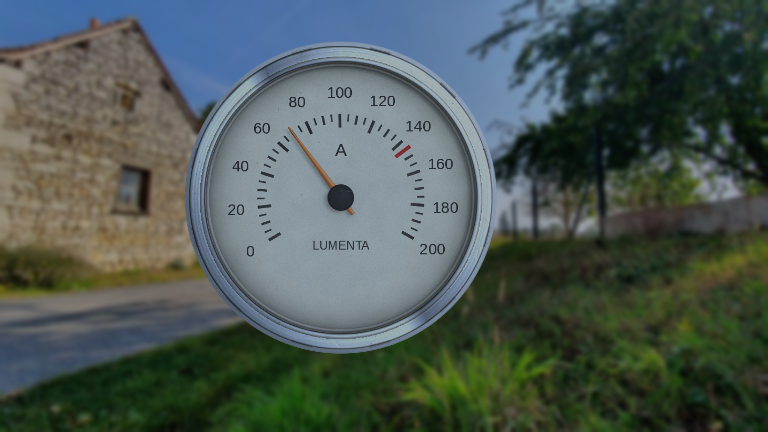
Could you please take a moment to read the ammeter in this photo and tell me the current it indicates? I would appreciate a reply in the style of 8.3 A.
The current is 70 A
